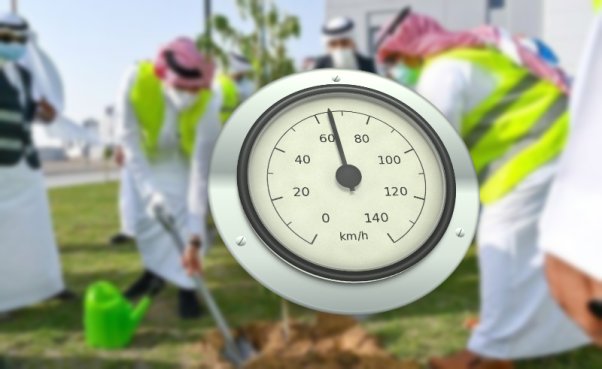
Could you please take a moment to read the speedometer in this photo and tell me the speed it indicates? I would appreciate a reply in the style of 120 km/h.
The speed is 65 km/h
